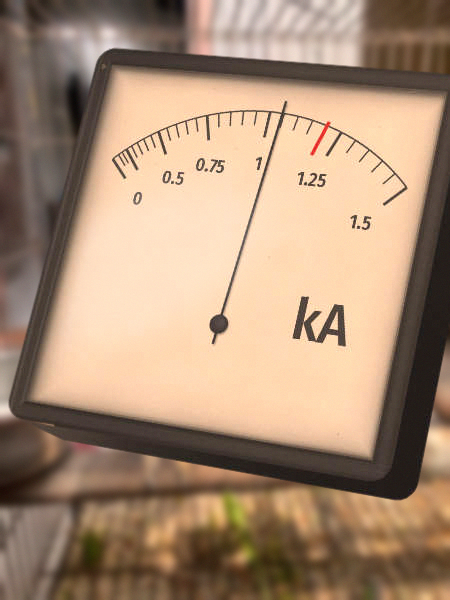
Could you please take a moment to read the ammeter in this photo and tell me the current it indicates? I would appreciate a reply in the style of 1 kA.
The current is 1.05 kA
